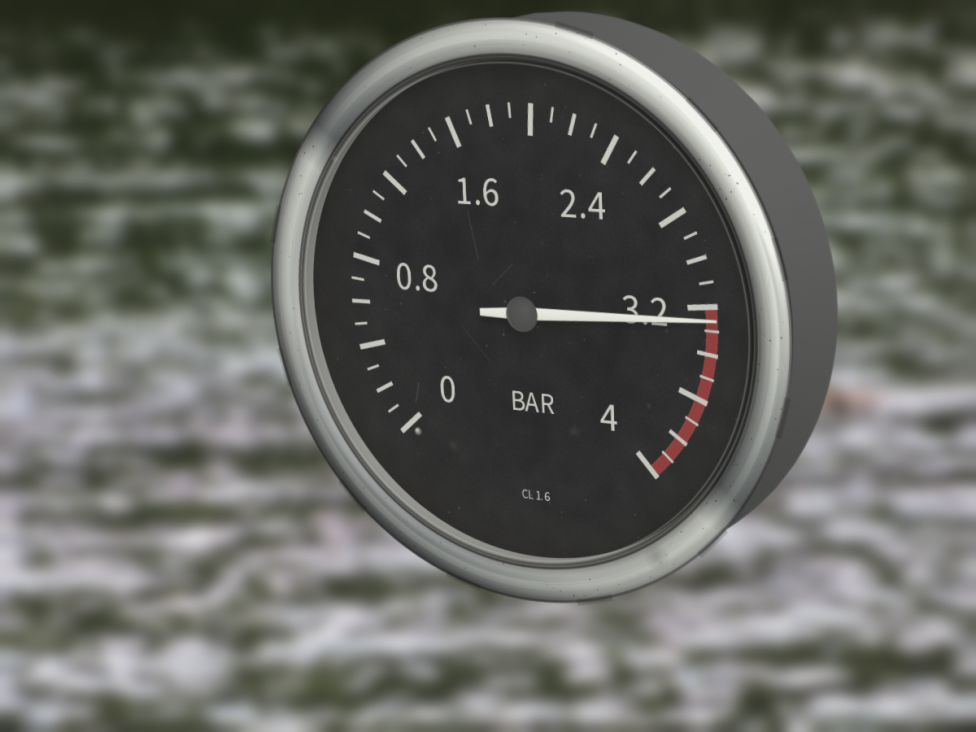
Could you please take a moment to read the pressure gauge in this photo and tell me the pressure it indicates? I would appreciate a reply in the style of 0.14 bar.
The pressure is 3.25 bar
